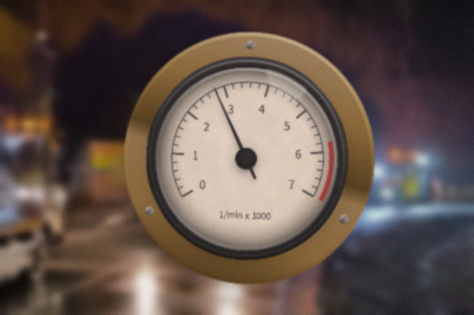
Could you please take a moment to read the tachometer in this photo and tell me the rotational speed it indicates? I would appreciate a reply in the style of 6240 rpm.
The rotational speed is 2800 rpm
